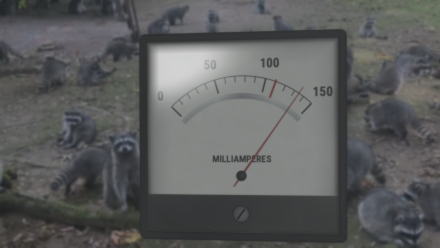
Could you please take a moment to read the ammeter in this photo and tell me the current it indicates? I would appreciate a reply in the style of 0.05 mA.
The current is 135 mA
